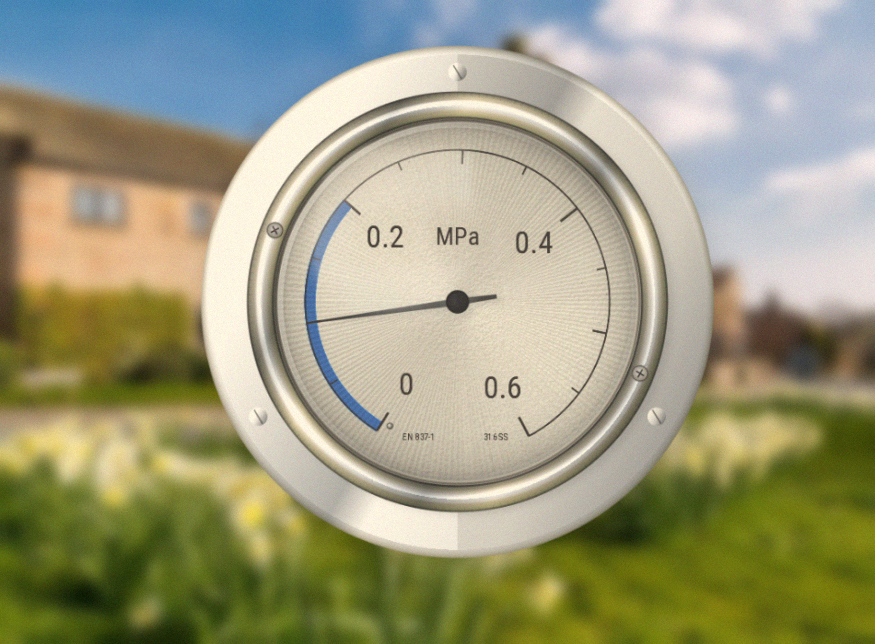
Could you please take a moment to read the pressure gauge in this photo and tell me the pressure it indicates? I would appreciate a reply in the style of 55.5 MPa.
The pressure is 0.1 MPa
